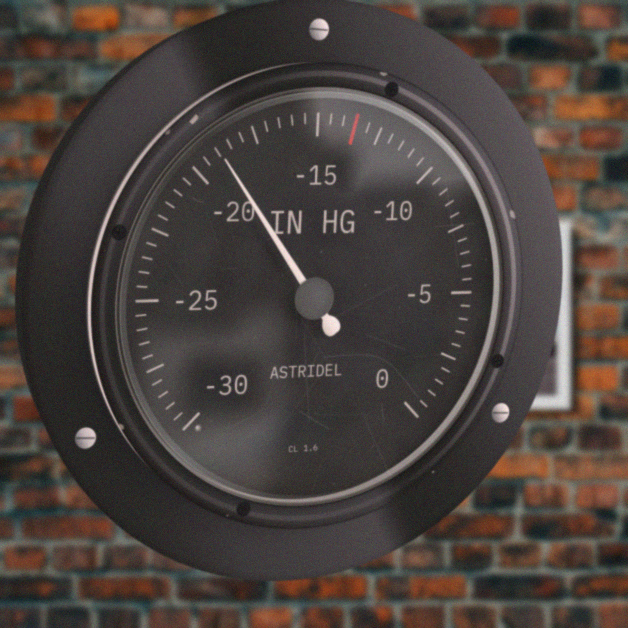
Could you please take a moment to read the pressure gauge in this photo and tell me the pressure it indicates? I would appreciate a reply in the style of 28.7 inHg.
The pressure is -19 inHg
